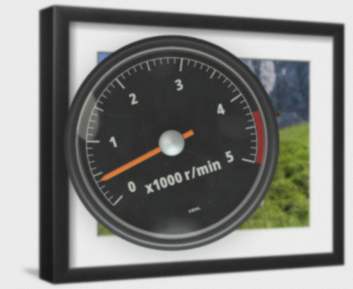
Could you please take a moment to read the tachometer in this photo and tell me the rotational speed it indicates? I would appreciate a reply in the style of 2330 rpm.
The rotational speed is 400 rpm
